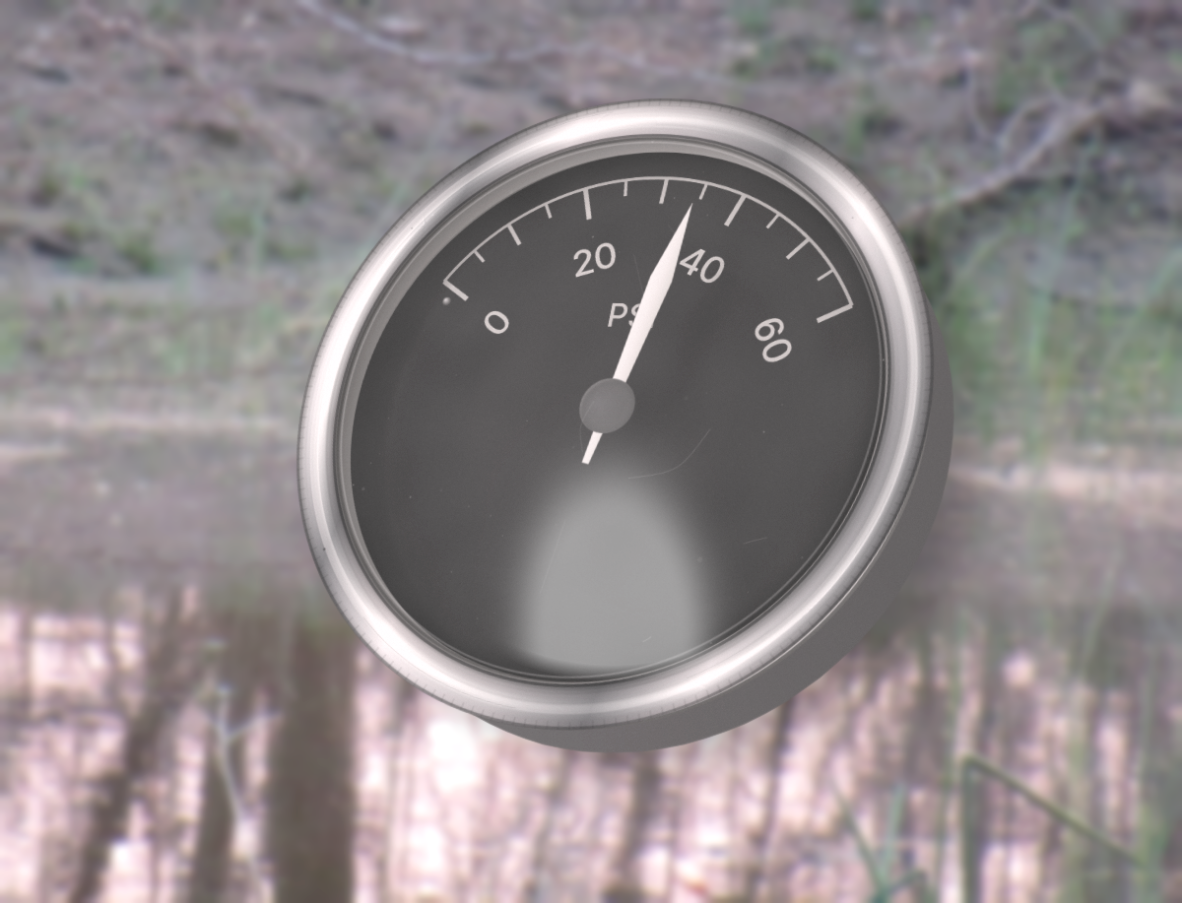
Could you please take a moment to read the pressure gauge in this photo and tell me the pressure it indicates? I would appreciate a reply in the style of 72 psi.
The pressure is 35 psi
